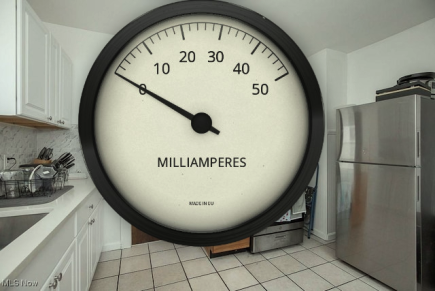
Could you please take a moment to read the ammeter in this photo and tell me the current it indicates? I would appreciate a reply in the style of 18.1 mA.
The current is 0 mA
